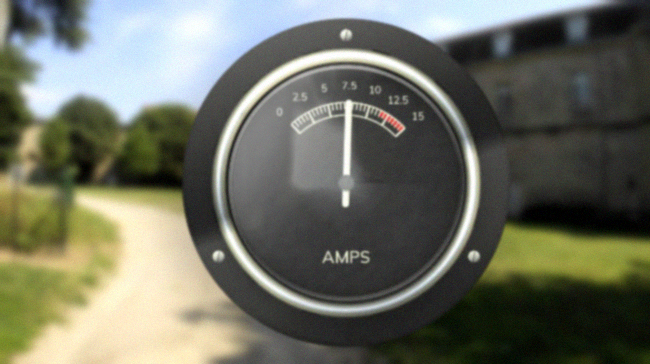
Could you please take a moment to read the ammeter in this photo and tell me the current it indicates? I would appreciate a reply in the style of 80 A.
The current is 7.5 A
